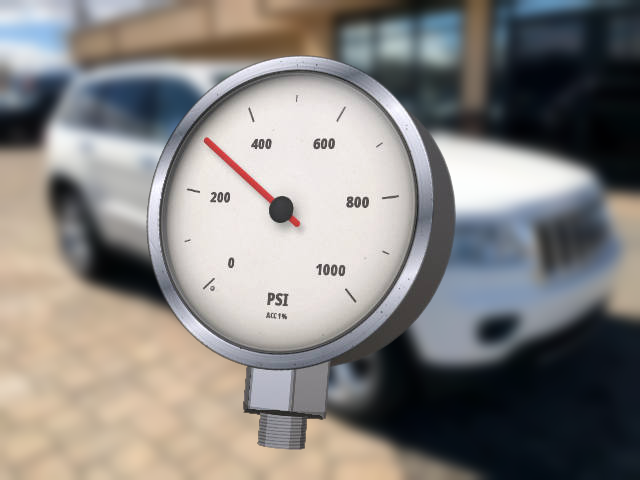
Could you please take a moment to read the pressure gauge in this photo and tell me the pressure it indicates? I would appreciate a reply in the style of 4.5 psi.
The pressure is 300 psi
